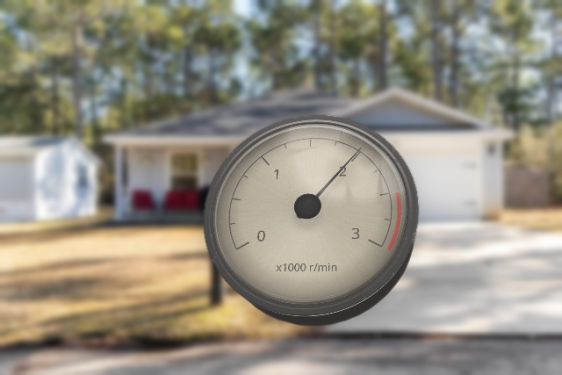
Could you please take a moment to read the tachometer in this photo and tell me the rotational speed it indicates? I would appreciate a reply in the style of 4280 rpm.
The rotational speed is 2000 rpm
